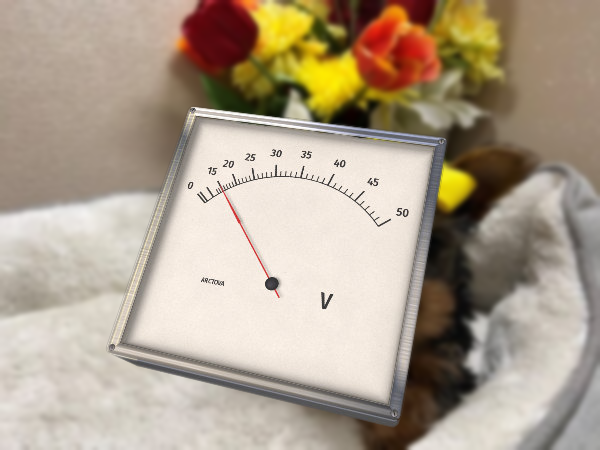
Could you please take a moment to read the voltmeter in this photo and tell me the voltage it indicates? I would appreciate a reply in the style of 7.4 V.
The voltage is 15 V
